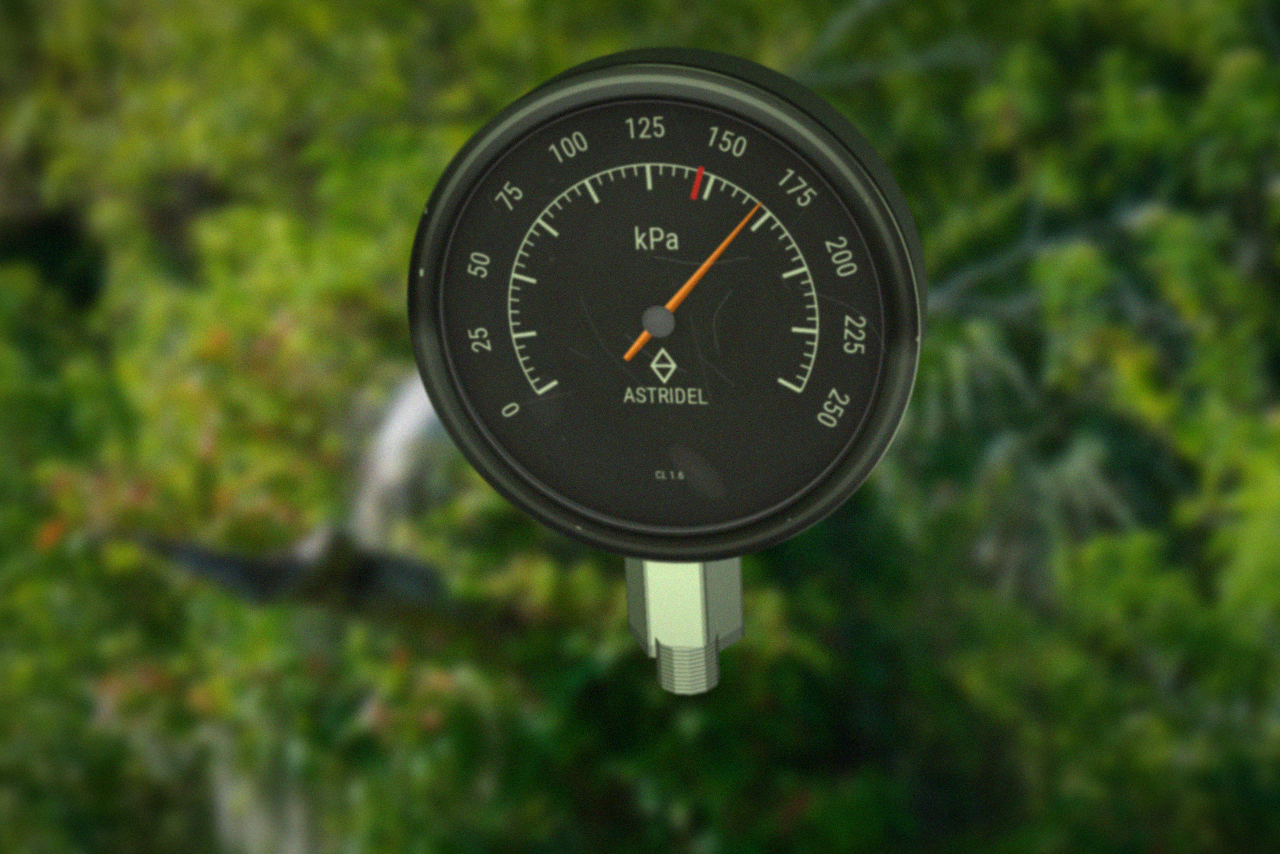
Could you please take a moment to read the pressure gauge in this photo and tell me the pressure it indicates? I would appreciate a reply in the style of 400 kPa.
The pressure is 170 kPa
